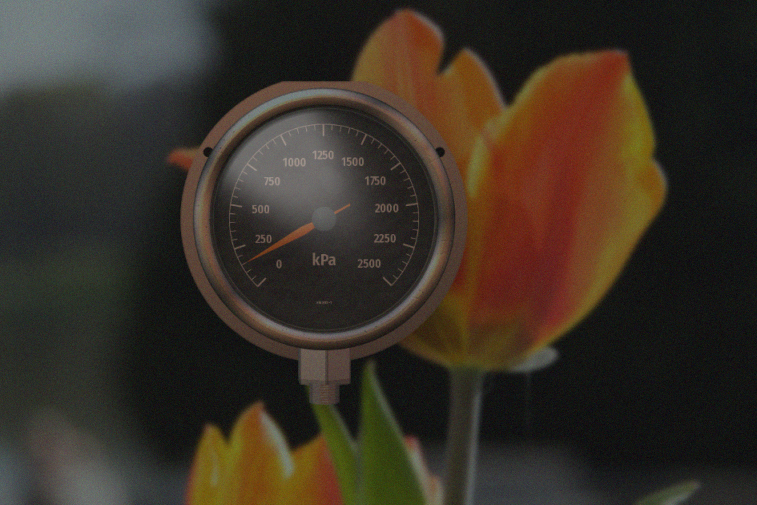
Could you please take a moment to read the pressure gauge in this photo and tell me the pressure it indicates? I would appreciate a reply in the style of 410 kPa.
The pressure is 150 kPa
